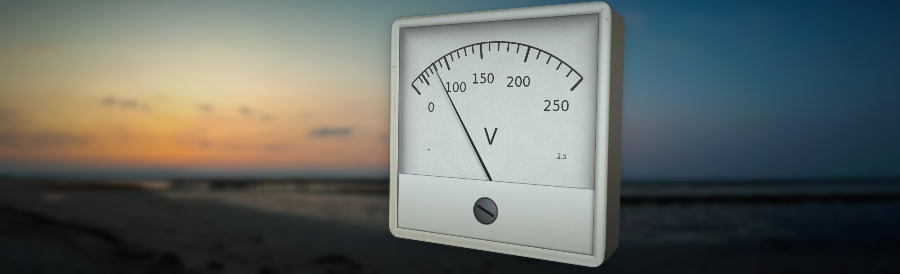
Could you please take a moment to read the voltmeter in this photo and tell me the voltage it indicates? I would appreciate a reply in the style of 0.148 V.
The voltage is 80 V
